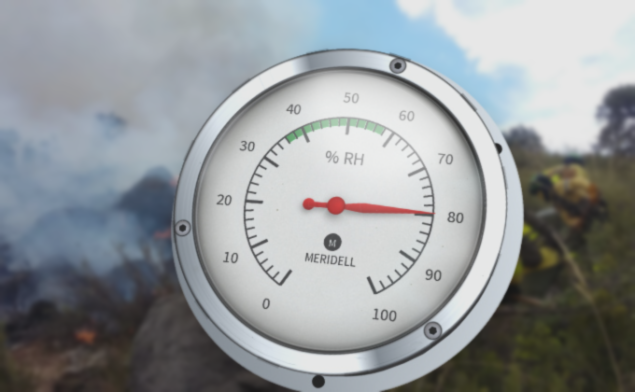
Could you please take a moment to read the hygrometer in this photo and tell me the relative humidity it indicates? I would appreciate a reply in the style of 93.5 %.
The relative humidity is 80 %
